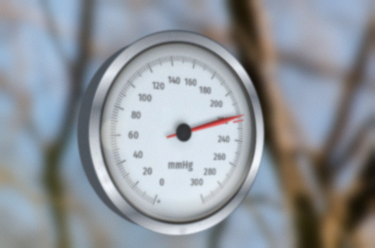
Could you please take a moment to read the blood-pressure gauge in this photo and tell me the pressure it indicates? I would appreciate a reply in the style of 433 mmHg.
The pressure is 220 mmHg
